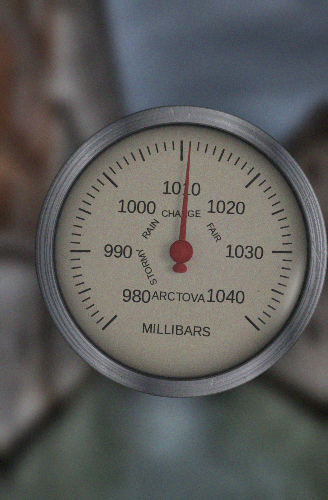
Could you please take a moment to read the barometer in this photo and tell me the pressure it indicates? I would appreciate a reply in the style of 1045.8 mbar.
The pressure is 1011 mbar
